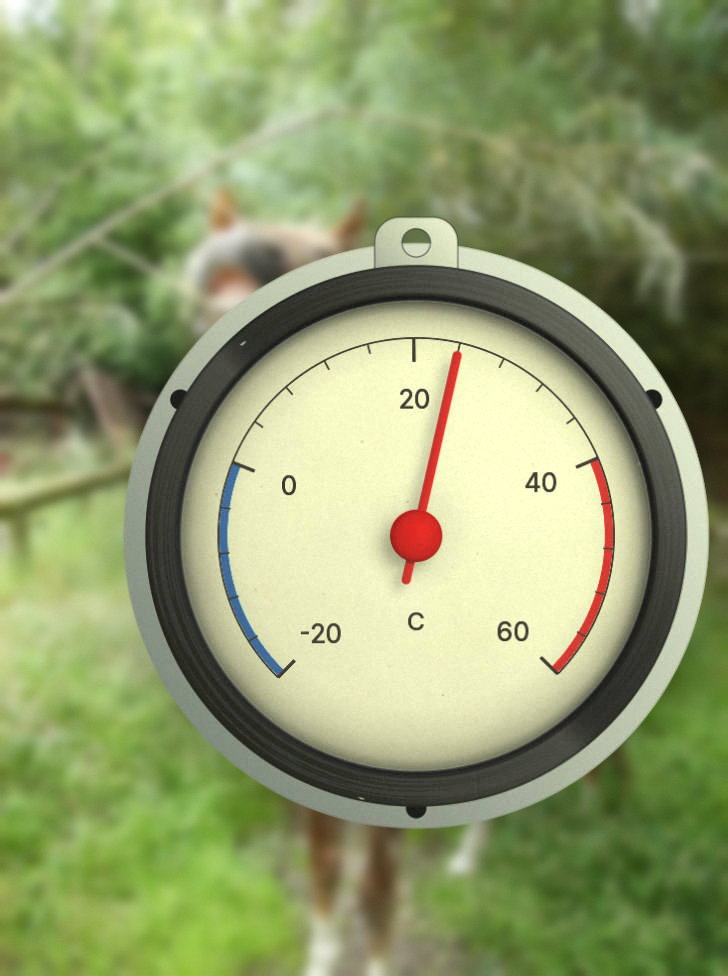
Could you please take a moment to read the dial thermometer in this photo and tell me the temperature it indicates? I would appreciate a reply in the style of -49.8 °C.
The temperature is 24 °C
